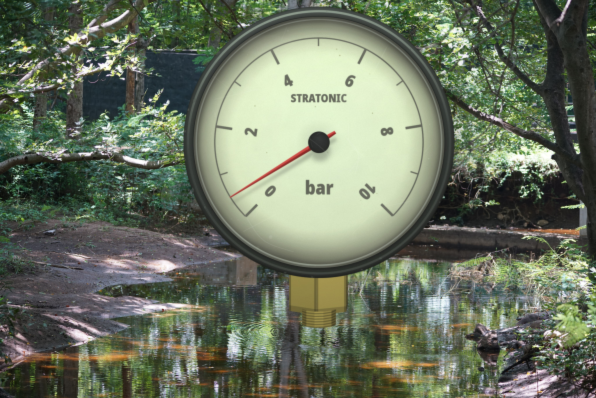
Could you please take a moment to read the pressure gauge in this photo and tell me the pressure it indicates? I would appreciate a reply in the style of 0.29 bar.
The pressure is 0.5 bar
